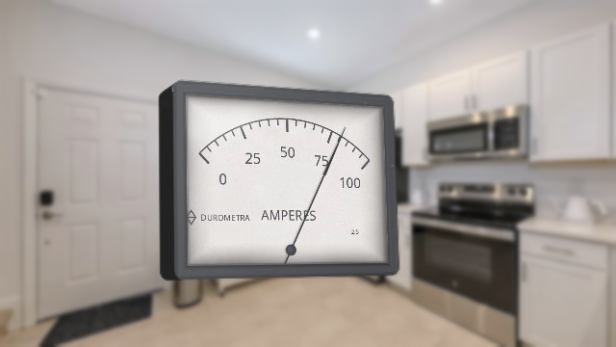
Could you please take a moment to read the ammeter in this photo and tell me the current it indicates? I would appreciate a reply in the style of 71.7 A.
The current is 80 A
